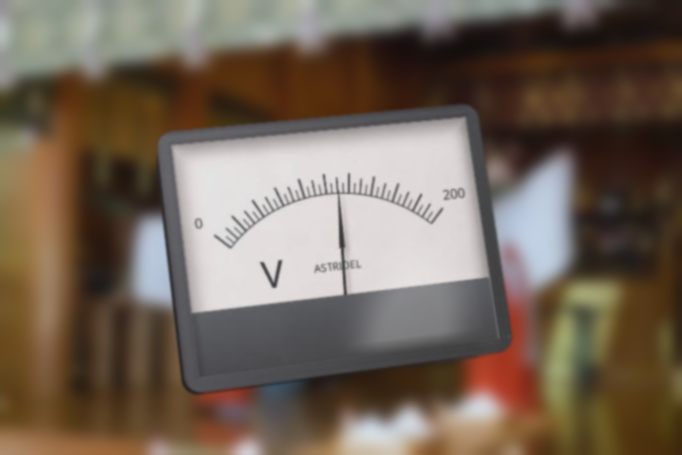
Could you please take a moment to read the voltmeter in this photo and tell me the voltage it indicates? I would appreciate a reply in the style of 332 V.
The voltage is 110 V
